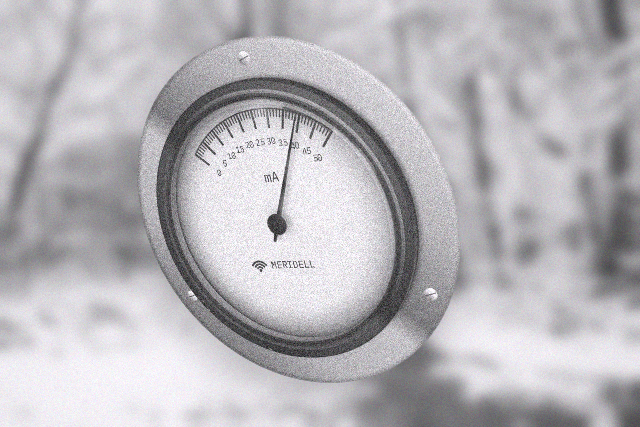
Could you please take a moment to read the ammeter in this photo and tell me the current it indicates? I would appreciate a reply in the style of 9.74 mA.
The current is 40 mA
